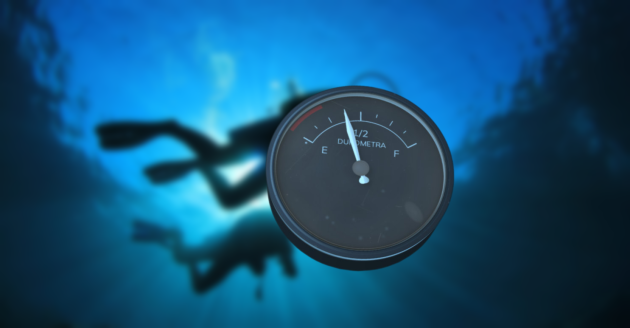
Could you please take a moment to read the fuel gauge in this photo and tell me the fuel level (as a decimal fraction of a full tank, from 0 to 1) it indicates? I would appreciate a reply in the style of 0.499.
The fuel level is 0.375
